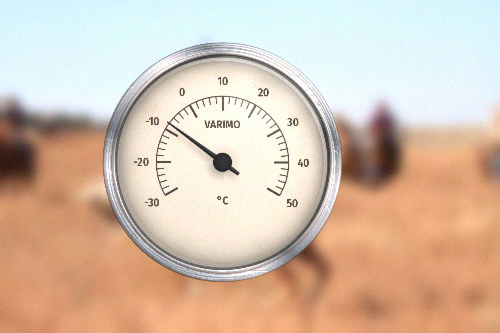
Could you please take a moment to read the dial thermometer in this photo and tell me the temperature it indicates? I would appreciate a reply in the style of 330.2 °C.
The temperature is -8 °C
